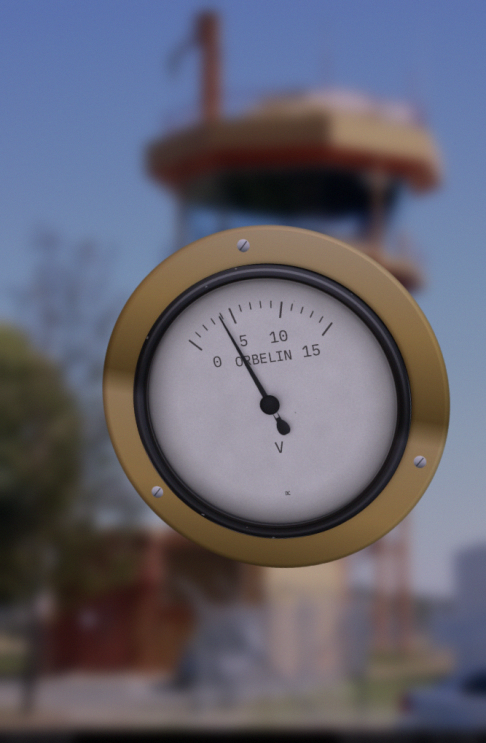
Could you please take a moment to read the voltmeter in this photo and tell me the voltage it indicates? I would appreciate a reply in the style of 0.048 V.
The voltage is 4 V
